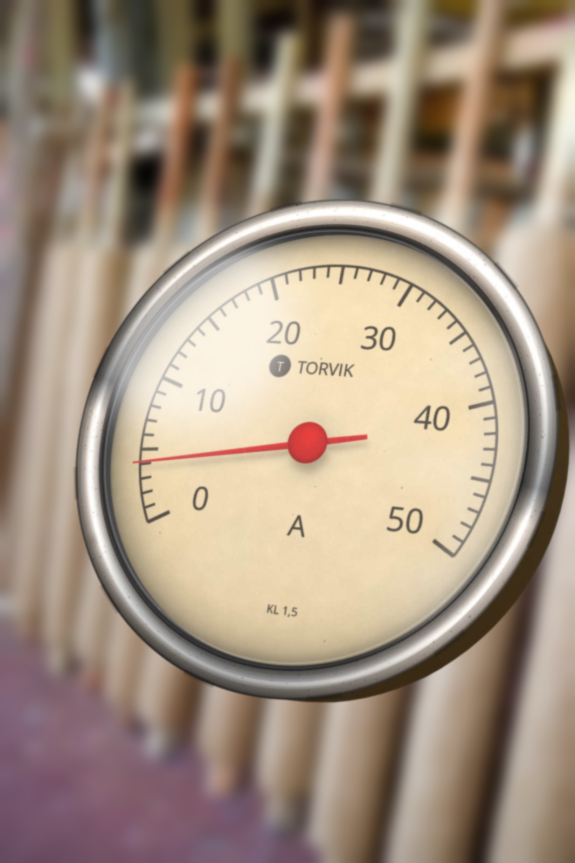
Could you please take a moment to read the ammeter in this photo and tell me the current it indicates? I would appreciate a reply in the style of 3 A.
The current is 4 A
